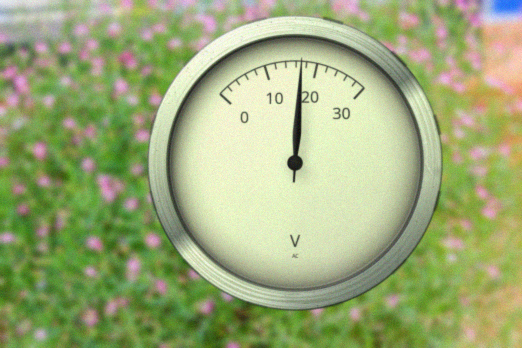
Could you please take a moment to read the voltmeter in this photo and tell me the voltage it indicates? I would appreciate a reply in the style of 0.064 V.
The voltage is 17 V
